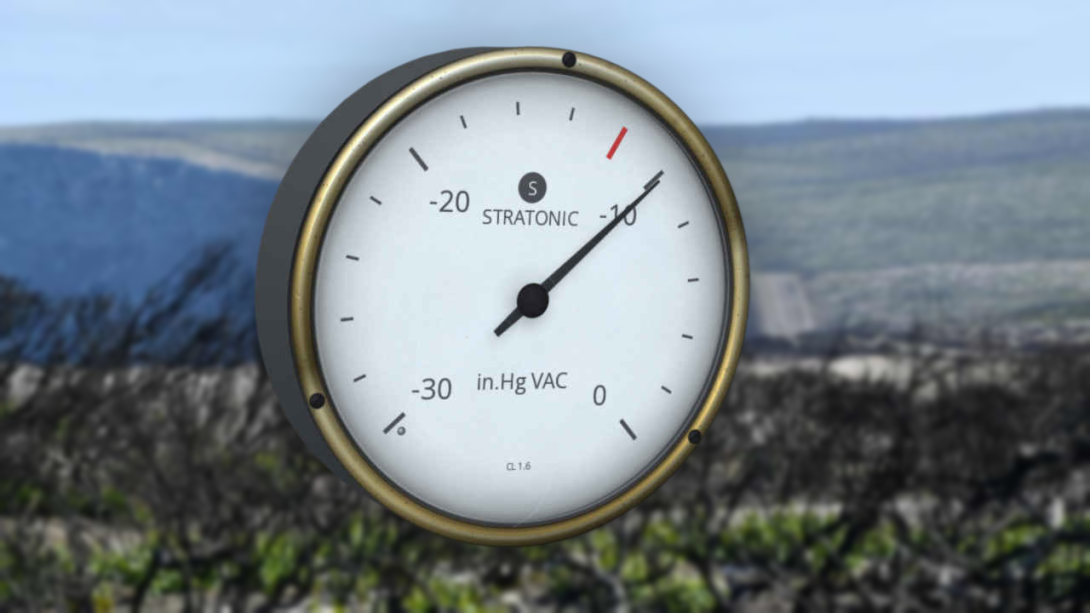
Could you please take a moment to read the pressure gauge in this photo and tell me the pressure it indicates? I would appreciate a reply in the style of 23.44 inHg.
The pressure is -10 inHg
